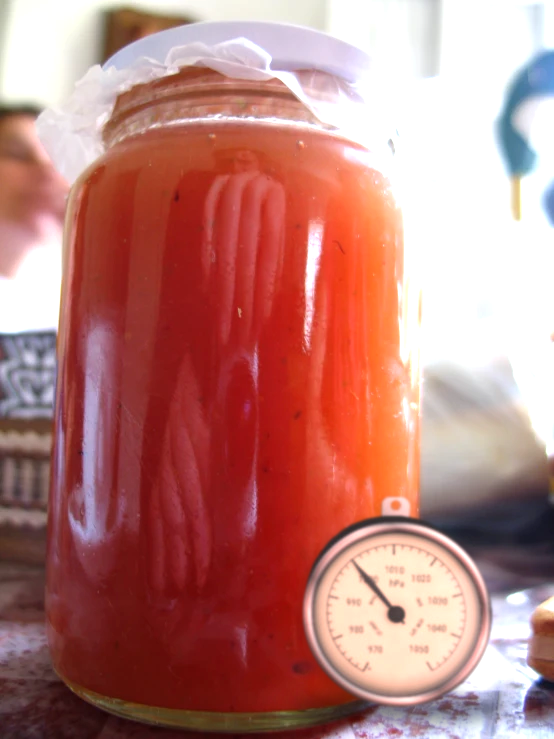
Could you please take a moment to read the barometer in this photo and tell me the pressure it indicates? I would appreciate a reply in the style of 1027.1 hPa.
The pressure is 1000 hPa
